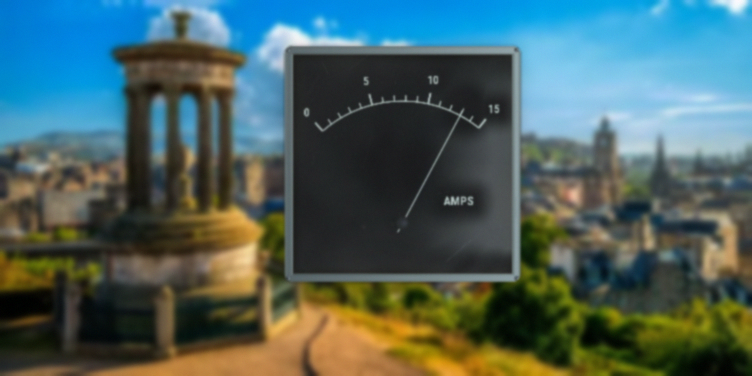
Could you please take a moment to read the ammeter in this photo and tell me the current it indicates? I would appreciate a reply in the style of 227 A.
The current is 13 A
